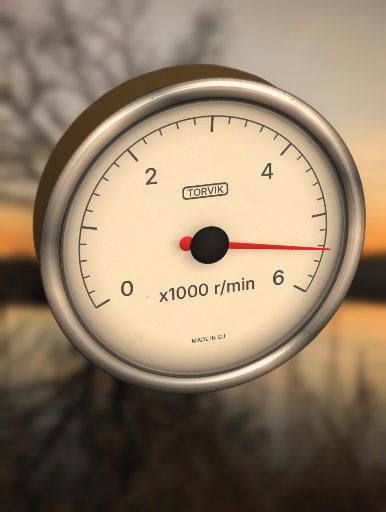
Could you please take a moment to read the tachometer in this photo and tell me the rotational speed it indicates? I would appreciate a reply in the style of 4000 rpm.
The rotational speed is 5400 rpm
